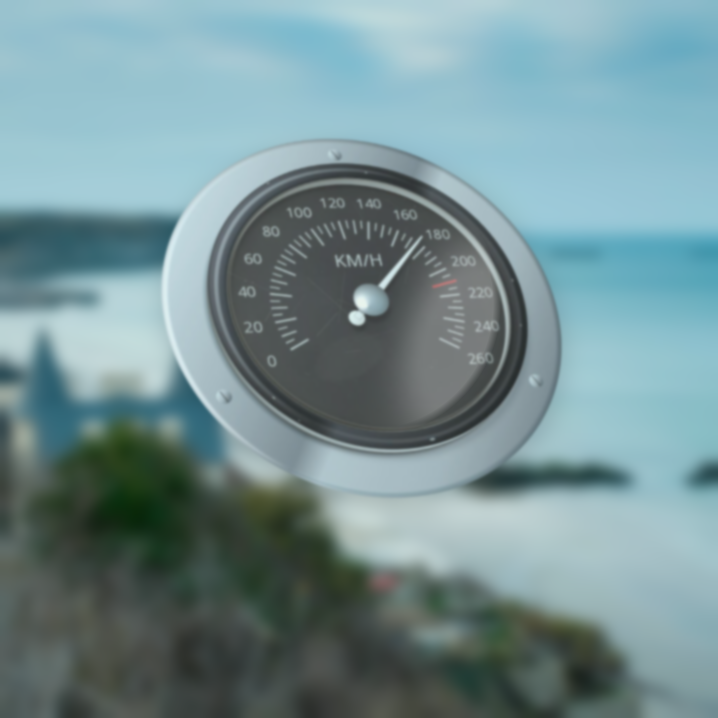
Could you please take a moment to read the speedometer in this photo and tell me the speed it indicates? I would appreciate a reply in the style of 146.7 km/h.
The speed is 175 km/h
